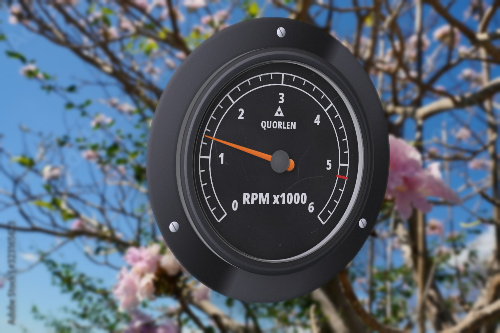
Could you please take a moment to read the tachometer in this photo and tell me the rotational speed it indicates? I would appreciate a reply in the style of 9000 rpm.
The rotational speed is 1300 rpm
